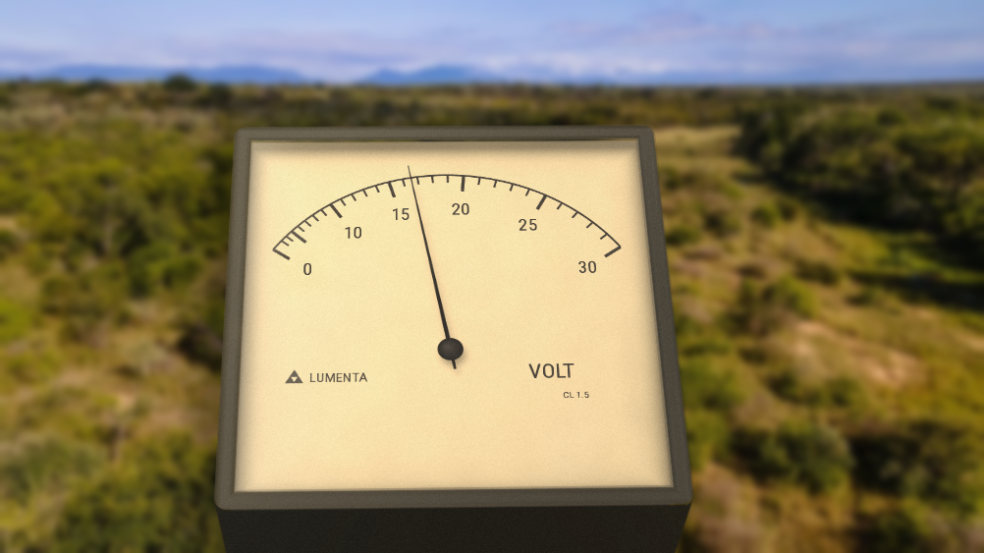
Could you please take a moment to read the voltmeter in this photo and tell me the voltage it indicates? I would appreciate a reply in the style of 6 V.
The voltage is 16.5 V
